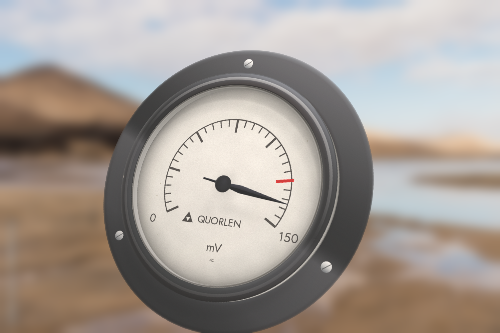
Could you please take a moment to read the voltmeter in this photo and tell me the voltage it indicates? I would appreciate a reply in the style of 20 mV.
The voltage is 137.5 mV
